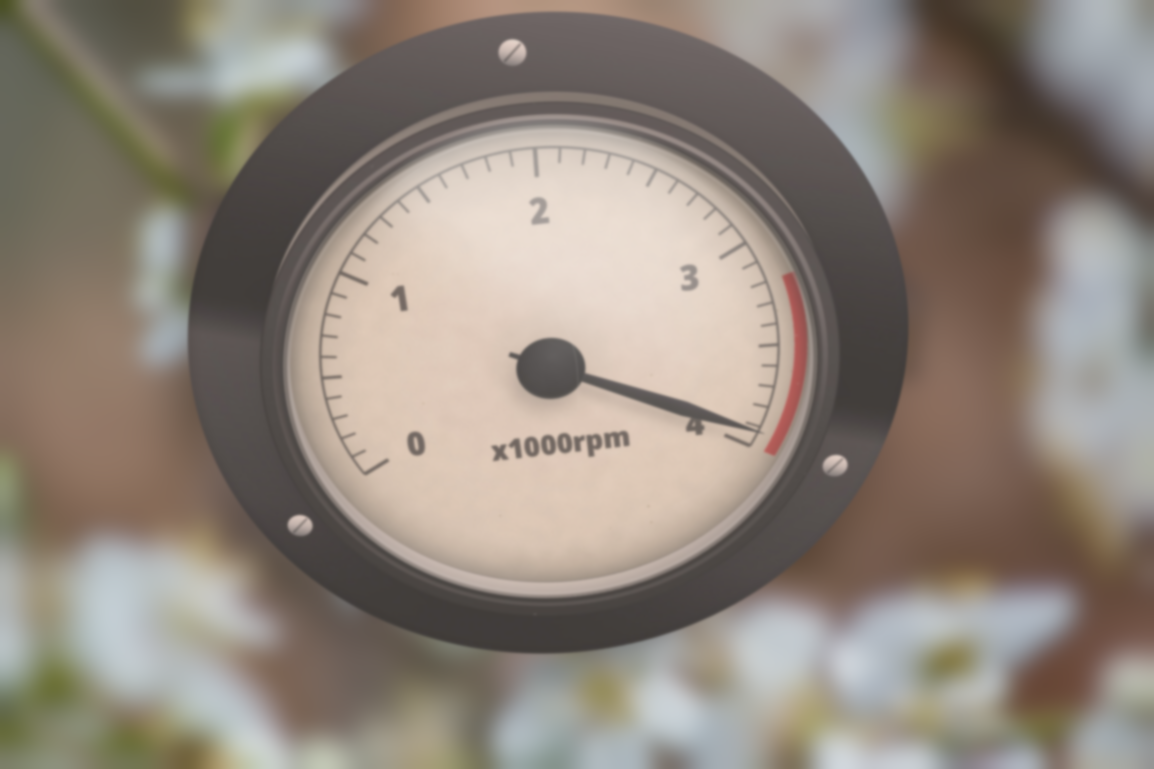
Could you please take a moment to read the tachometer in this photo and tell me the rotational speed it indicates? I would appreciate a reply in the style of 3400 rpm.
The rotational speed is 3900 rpm
